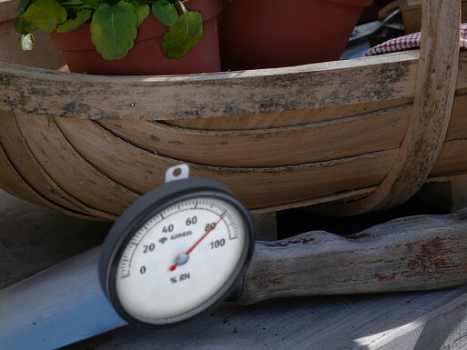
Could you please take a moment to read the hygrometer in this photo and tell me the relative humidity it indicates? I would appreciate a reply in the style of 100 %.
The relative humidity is 80 %
